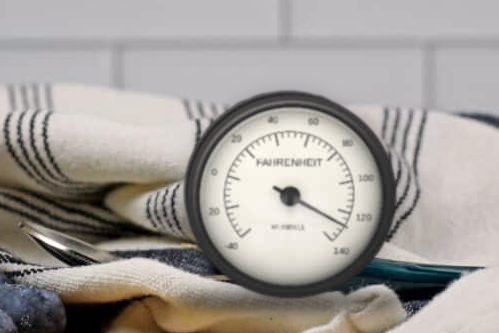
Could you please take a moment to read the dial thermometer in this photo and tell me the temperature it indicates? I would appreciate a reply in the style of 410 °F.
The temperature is 128 °F
